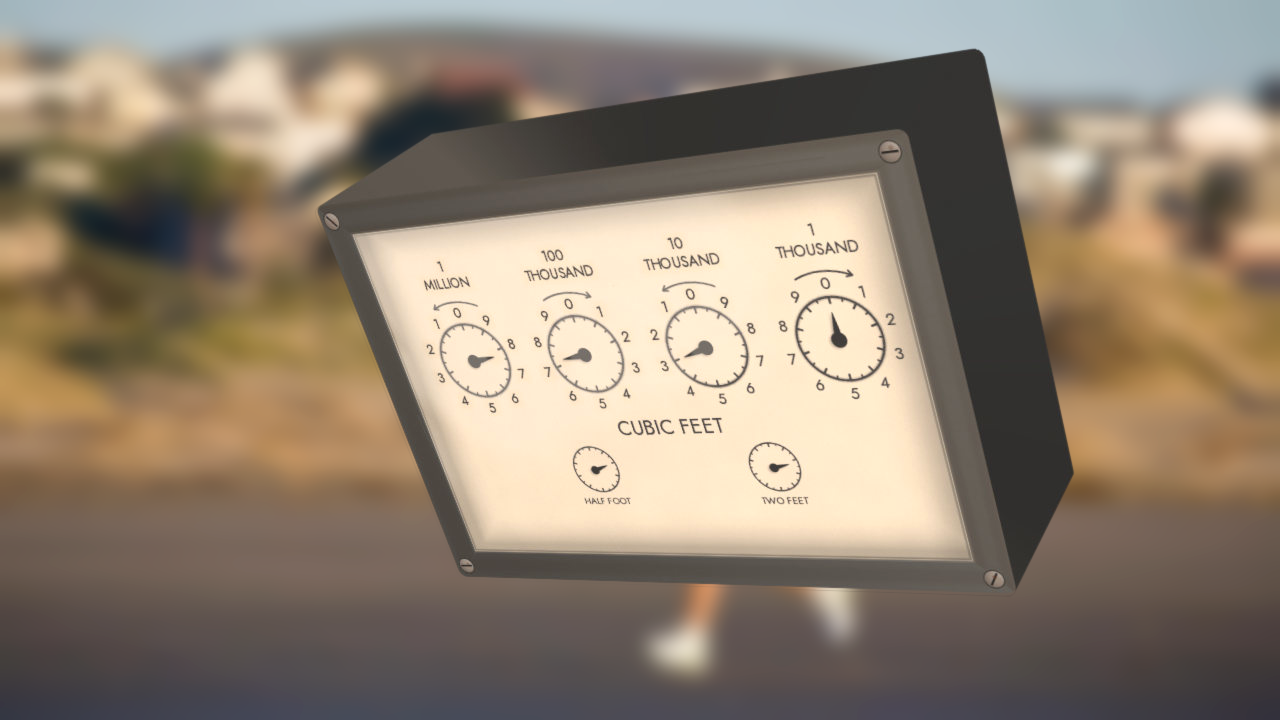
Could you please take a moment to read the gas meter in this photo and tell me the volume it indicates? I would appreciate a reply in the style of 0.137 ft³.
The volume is 773000 ft³
